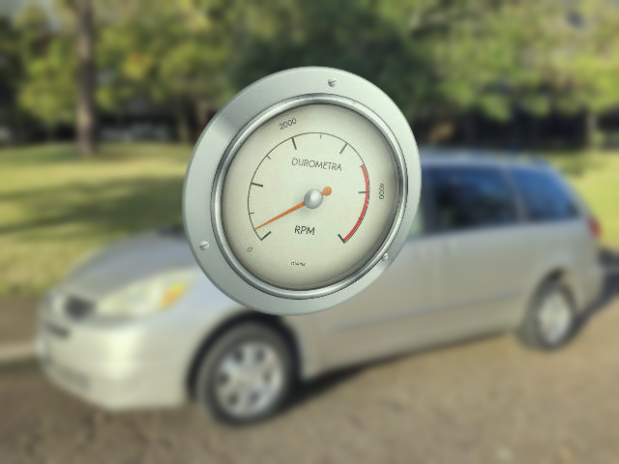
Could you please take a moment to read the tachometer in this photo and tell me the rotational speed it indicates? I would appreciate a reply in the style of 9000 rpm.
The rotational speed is 250 rpm
